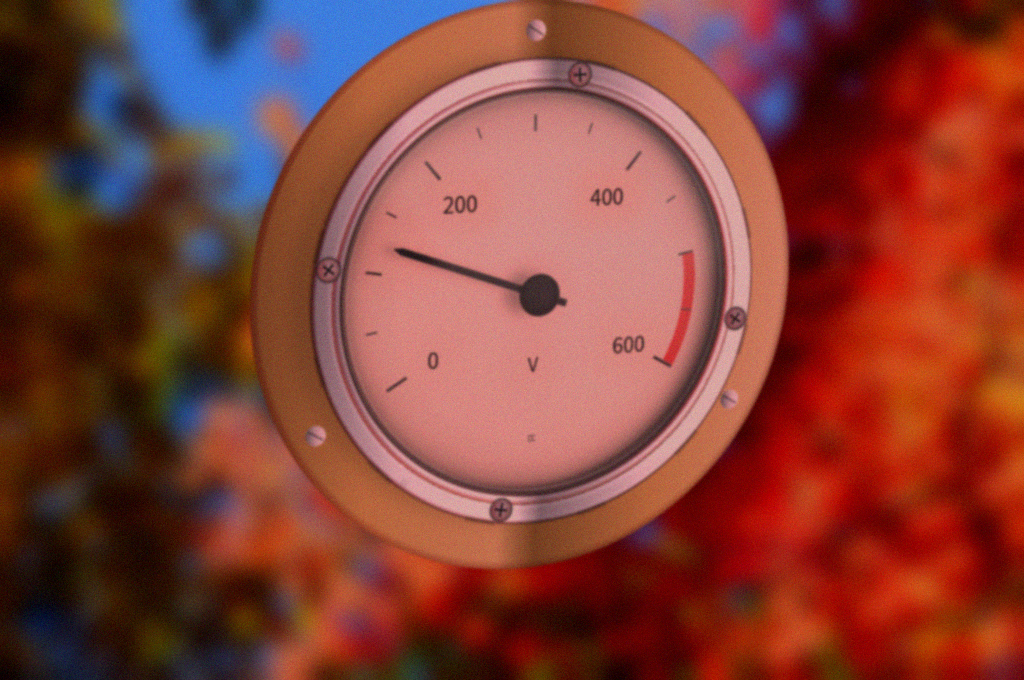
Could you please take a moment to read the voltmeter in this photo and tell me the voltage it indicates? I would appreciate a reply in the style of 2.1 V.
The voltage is 125 V
